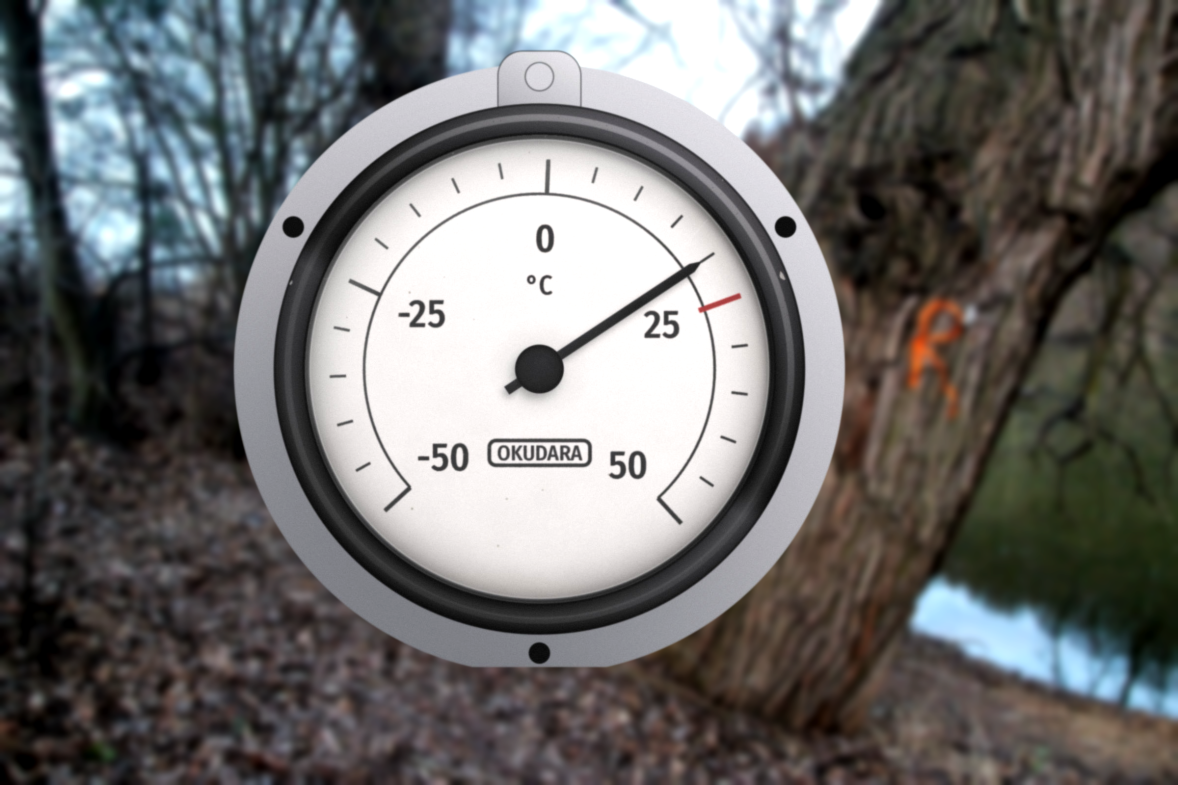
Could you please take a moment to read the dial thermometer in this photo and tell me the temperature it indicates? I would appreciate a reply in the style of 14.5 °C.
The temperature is 20 °C
